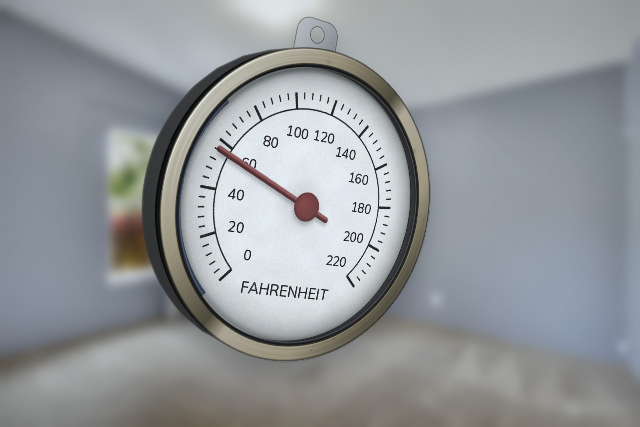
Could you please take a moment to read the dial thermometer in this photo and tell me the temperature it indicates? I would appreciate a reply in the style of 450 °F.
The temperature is 56 °F
